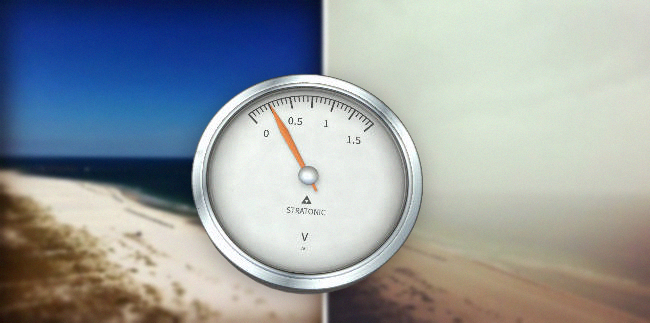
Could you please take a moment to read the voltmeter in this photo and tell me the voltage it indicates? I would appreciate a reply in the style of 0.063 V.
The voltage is 0.25 V
